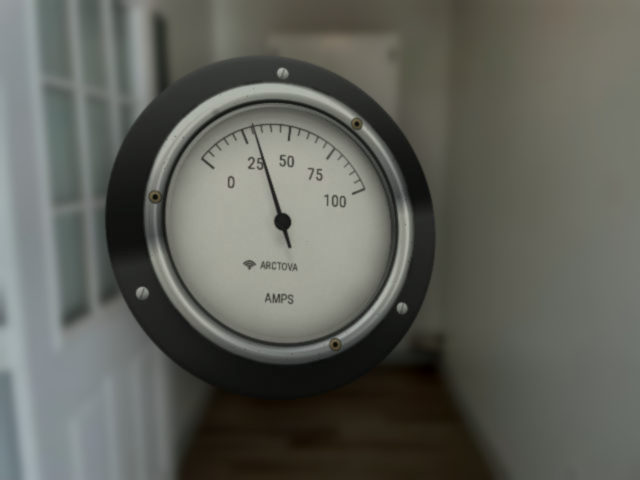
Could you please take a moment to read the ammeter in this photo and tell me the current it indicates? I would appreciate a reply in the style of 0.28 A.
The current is 30 A
